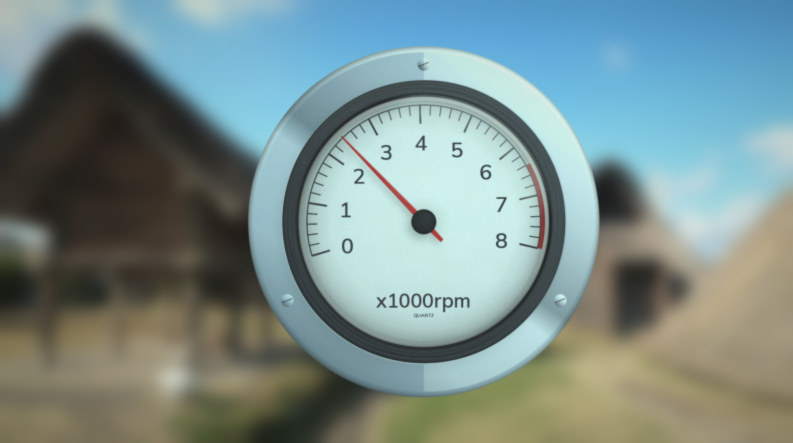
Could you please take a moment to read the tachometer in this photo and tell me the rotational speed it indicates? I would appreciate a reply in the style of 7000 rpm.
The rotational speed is 2400 rpm
